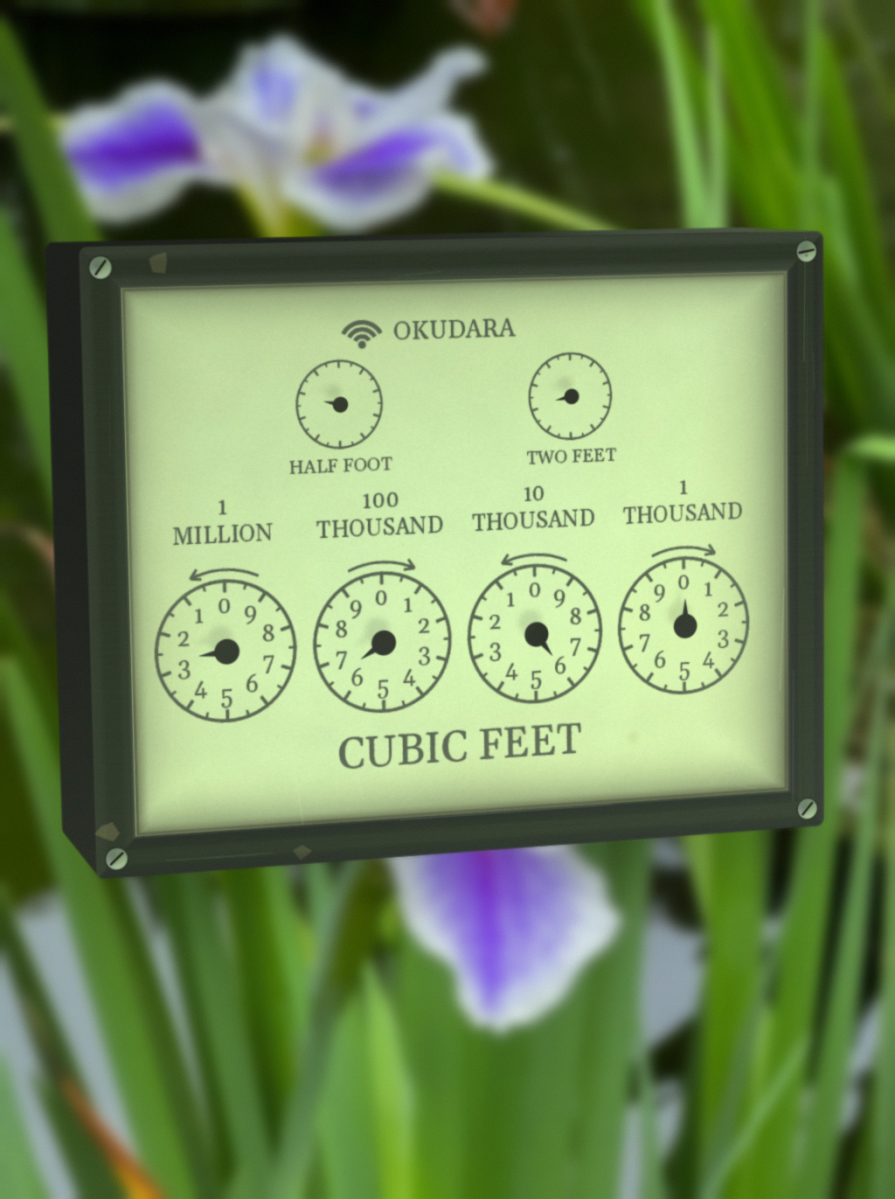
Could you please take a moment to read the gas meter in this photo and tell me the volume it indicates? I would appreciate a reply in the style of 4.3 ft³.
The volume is 266000 ft³
